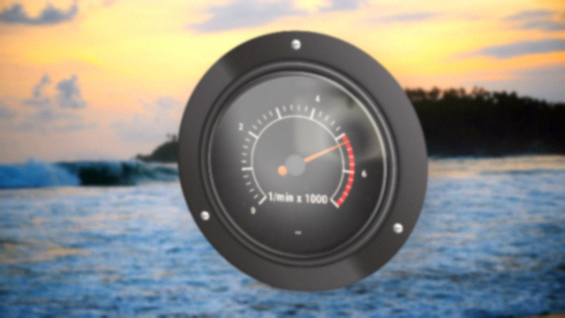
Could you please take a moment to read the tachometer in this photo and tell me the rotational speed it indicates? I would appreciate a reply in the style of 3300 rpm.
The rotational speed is 5200 rpm
